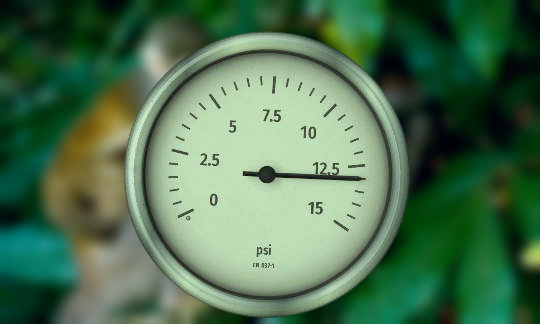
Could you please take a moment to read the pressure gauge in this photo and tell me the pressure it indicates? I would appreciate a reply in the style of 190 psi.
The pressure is 13 psi
